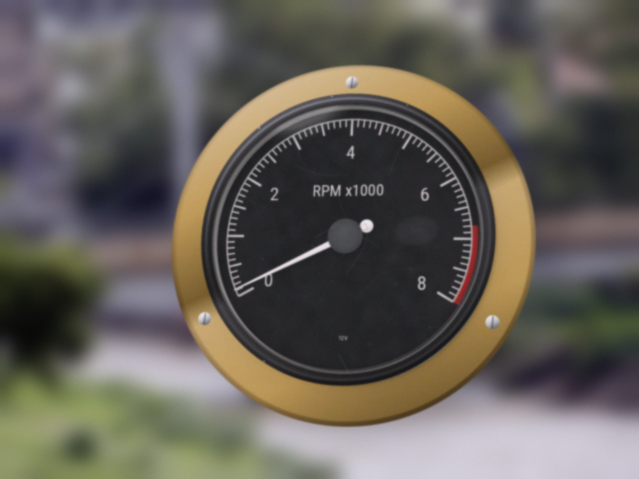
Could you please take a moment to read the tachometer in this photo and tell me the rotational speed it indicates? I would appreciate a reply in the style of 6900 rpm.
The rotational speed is 100 rpm
